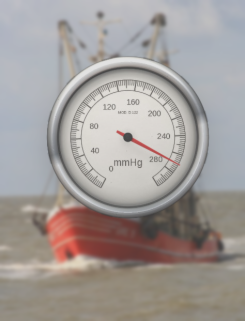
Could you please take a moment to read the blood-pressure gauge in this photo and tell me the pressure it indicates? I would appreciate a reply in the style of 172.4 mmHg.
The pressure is 270 mmHg
